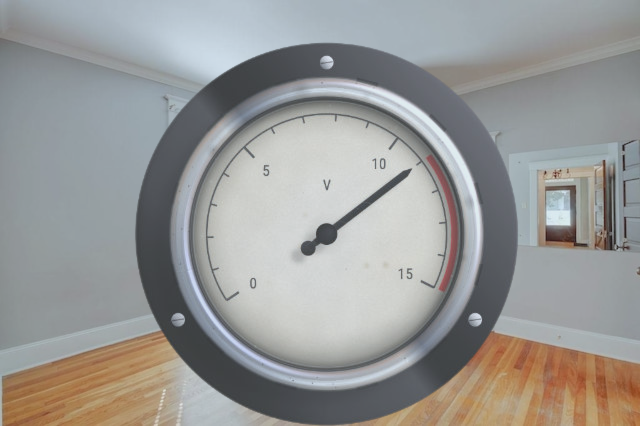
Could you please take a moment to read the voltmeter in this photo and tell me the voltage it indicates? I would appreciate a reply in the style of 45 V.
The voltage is 11 V
